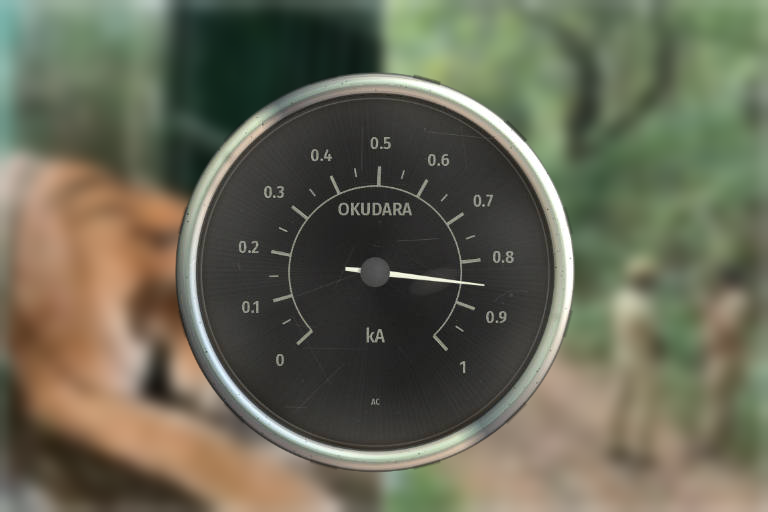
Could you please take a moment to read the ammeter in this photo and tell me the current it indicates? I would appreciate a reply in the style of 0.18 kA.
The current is 0.85 kA
